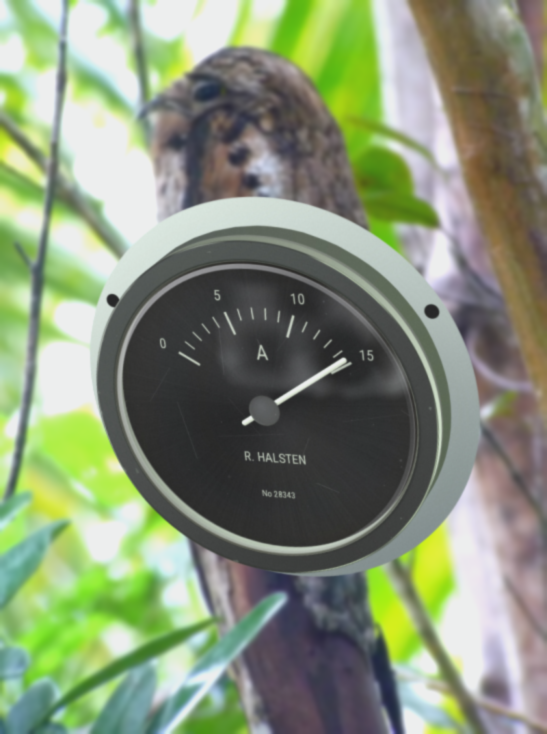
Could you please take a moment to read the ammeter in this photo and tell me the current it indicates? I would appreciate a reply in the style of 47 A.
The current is 14.5 A
